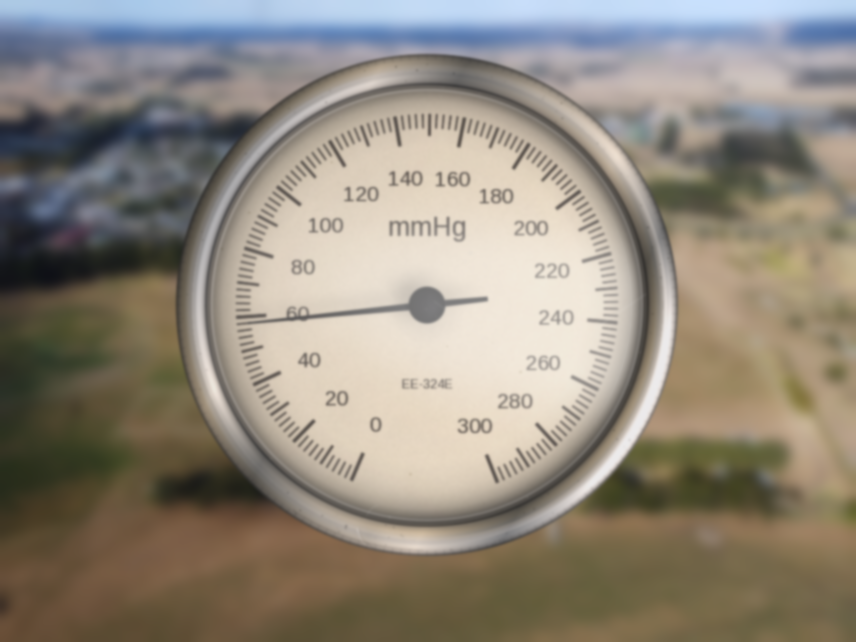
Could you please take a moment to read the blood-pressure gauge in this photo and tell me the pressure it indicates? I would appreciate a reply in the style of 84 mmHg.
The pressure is 58 mmHg
